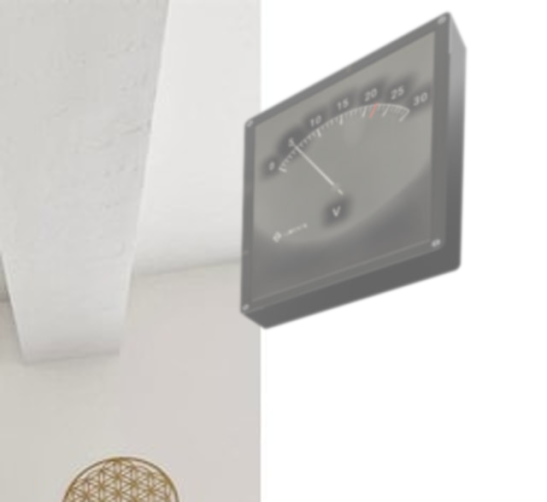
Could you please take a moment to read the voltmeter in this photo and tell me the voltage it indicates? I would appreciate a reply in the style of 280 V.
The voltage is 5 V
